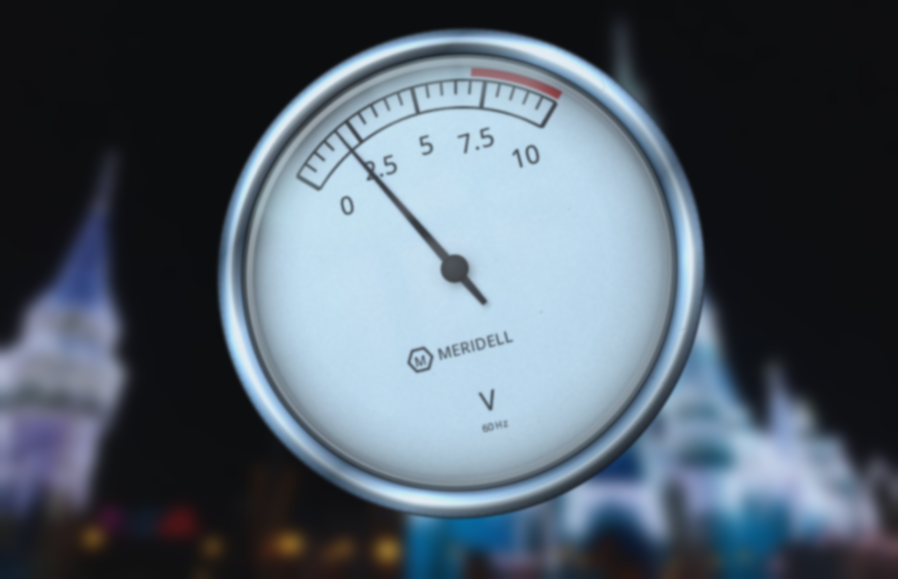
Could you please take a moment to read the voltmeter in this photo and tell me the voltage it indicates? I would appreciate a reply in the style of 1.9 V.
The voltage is 2 V
